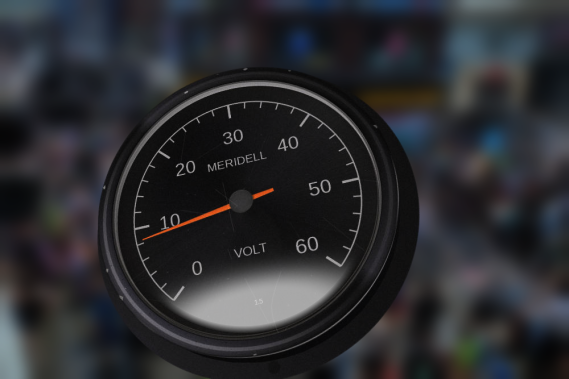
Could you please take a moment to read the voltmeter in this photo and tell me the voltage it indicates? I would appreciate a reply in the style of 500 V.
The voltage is 8 V
